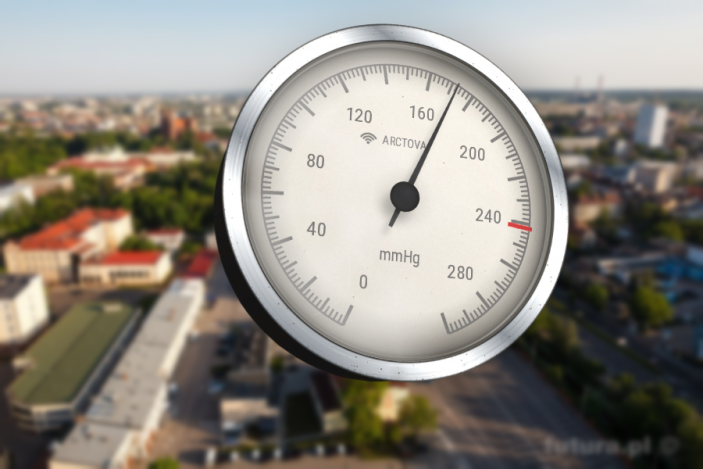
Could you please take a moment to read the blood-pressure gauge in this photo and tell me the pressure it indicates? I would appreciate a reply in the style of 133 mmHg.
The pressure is 172 mmHg
